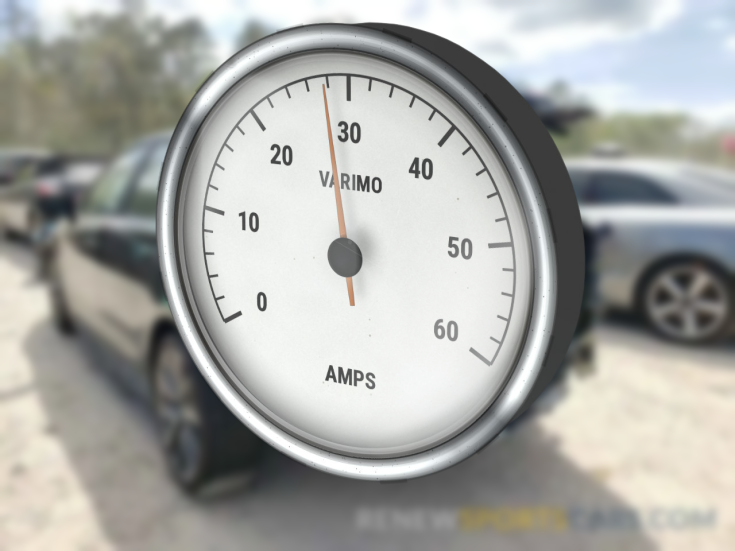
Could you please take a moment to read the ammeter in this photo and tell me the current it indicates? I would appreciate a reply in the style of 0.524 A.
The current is 28 A
